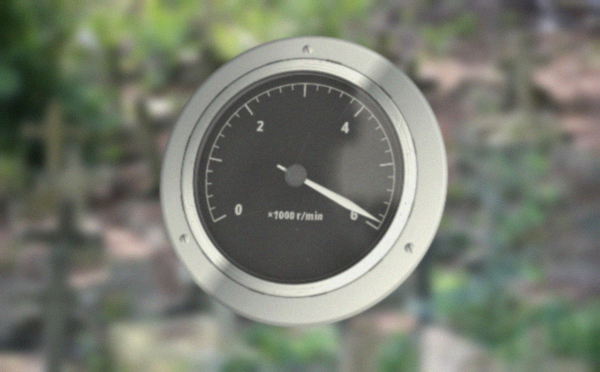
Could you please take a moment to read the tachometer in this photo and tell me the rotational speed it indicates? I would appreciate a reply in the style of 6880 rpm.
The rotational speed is 5900 rpm
